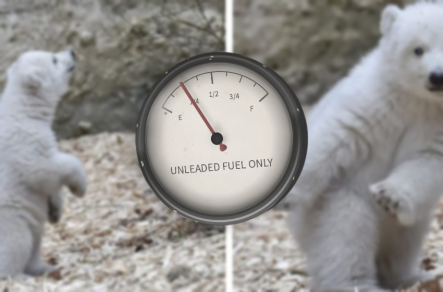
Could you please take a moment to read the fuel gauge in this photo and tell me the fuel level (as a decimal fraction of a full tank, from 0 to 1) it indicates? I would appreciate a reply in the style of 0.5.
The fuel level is 0.25
